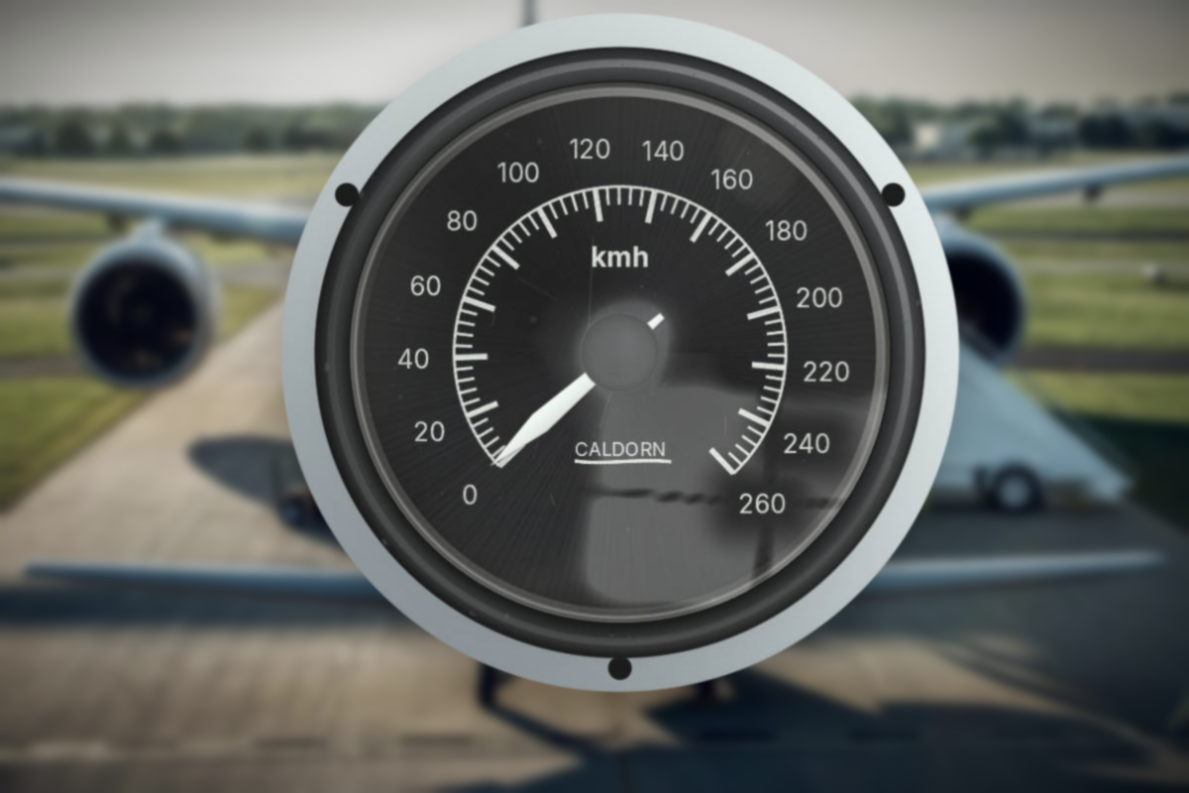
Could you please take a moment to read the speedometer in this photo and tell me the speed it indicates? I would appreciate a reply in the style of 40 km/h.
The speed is 2 km/h
